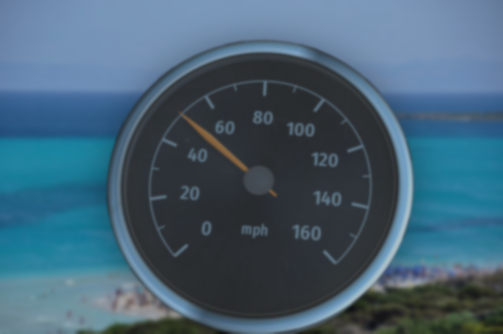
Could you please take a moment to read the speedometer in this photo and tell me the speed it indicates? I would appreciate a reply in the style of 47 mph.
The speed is 50 mph
